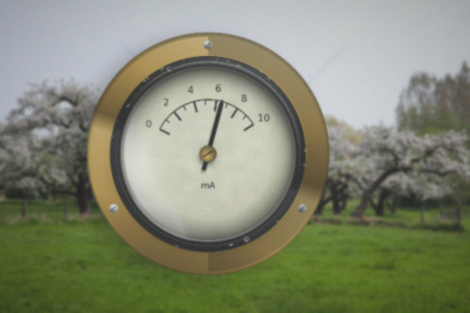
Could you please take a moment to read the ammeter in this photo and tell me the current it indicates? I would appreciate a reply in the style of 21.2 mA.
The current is 6.5 mA
